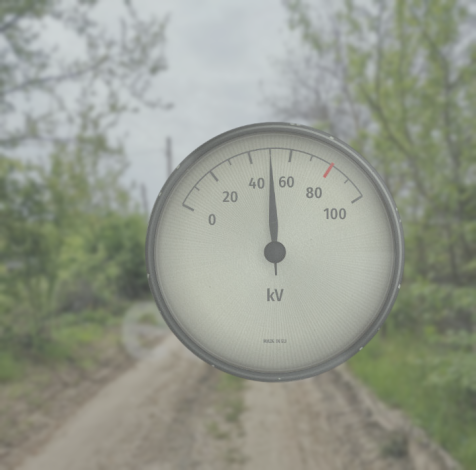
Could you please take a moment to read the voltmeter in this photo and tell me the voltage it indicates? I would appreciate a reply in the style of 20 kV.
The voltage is 50 kV
